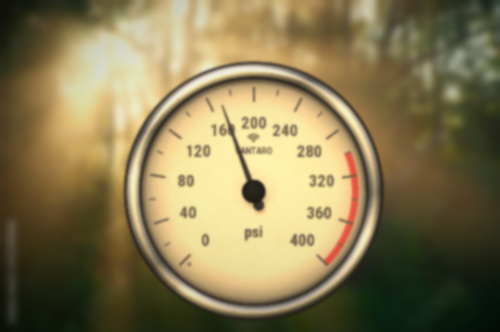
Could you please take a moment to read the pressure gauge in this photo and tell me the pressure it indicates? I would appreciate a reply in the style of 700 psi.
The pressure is 170 psi
